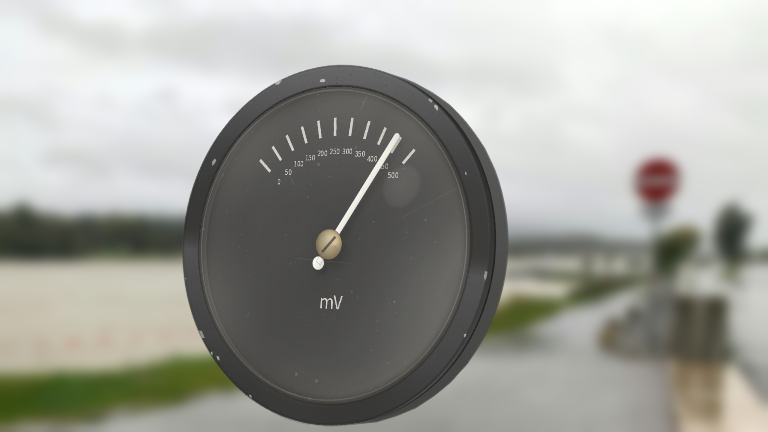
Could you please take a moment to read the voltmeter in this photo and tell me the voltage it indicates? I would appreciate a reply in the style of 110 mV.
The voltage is 450 mV
